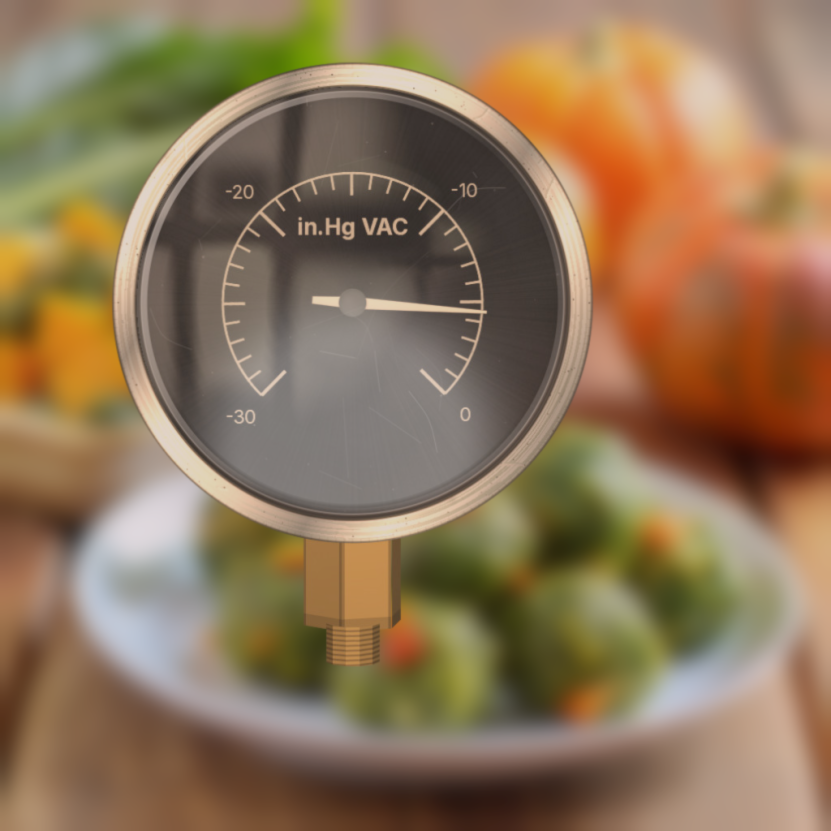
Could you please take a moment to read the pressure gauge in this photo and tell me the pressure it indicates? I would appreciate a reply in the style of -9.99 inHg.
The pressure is -4.5 inHg
